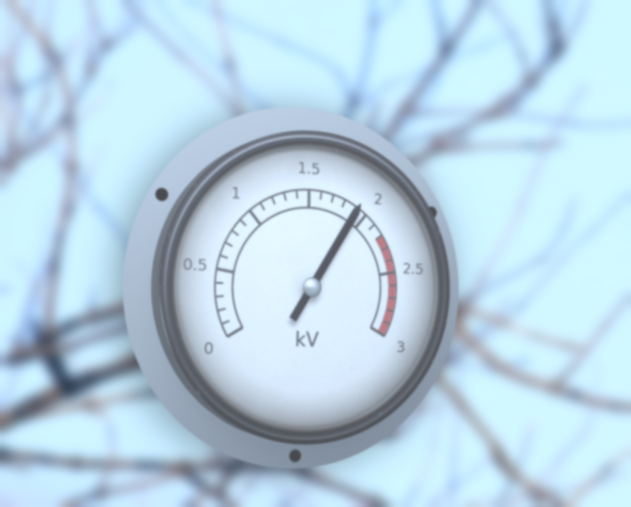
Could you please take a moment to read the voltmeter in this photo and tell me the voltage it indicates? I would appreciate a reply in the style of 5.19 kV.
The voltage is 1.9 kV
